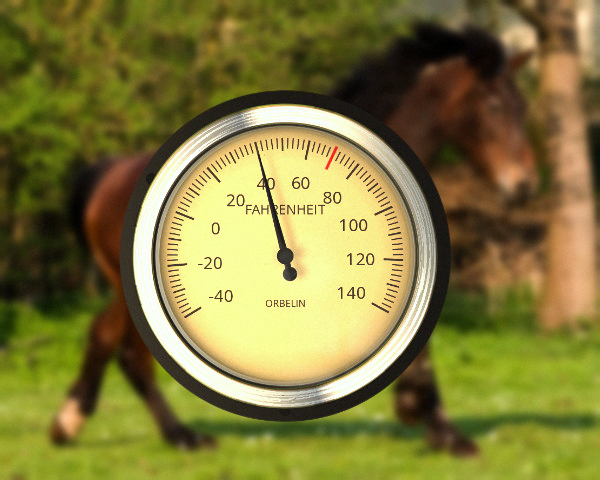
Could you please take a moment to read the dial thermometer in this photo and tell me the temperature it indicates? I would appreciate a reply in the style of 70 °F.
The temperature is 40 °F
